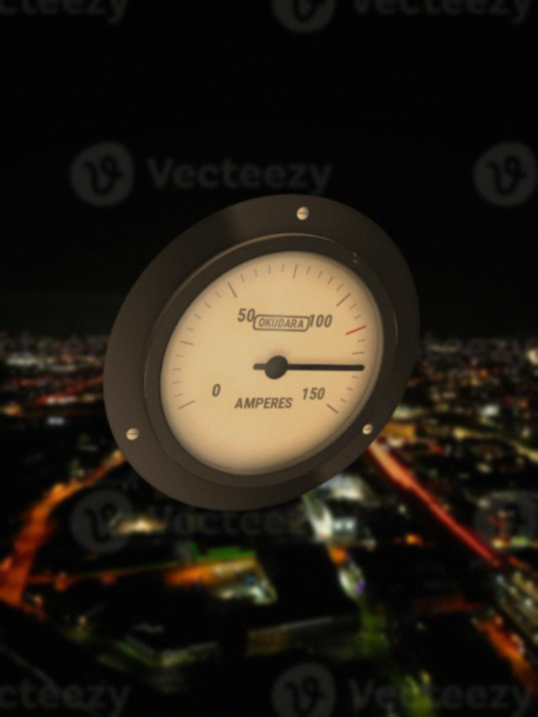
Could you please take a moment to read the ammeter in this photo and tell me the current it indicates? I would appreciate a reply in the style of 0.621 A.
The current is 130 A
